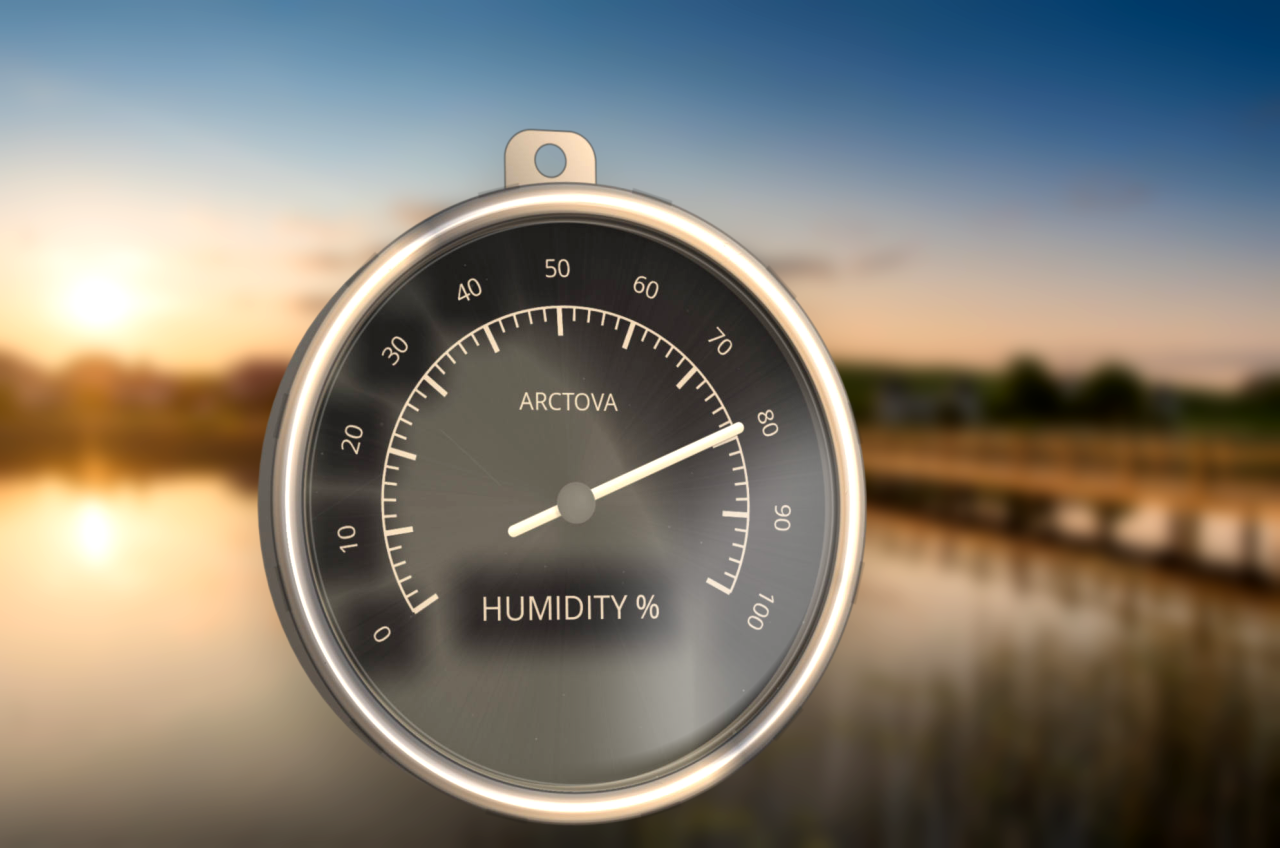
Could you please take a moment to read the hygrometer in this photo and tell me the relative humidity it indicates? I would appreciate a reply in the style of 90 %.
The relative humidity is 79 %
